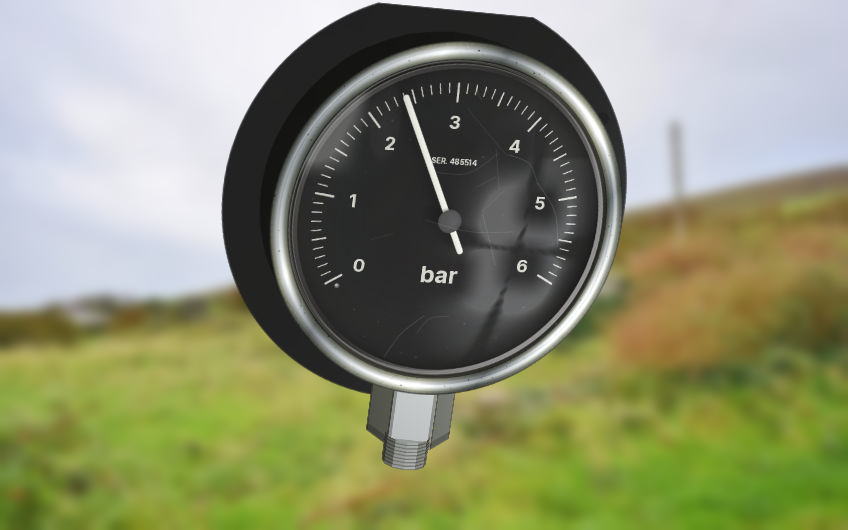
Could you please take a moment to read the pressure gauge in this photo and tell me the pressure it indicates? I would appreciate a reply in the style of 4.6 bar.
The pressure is 2.4 bar
